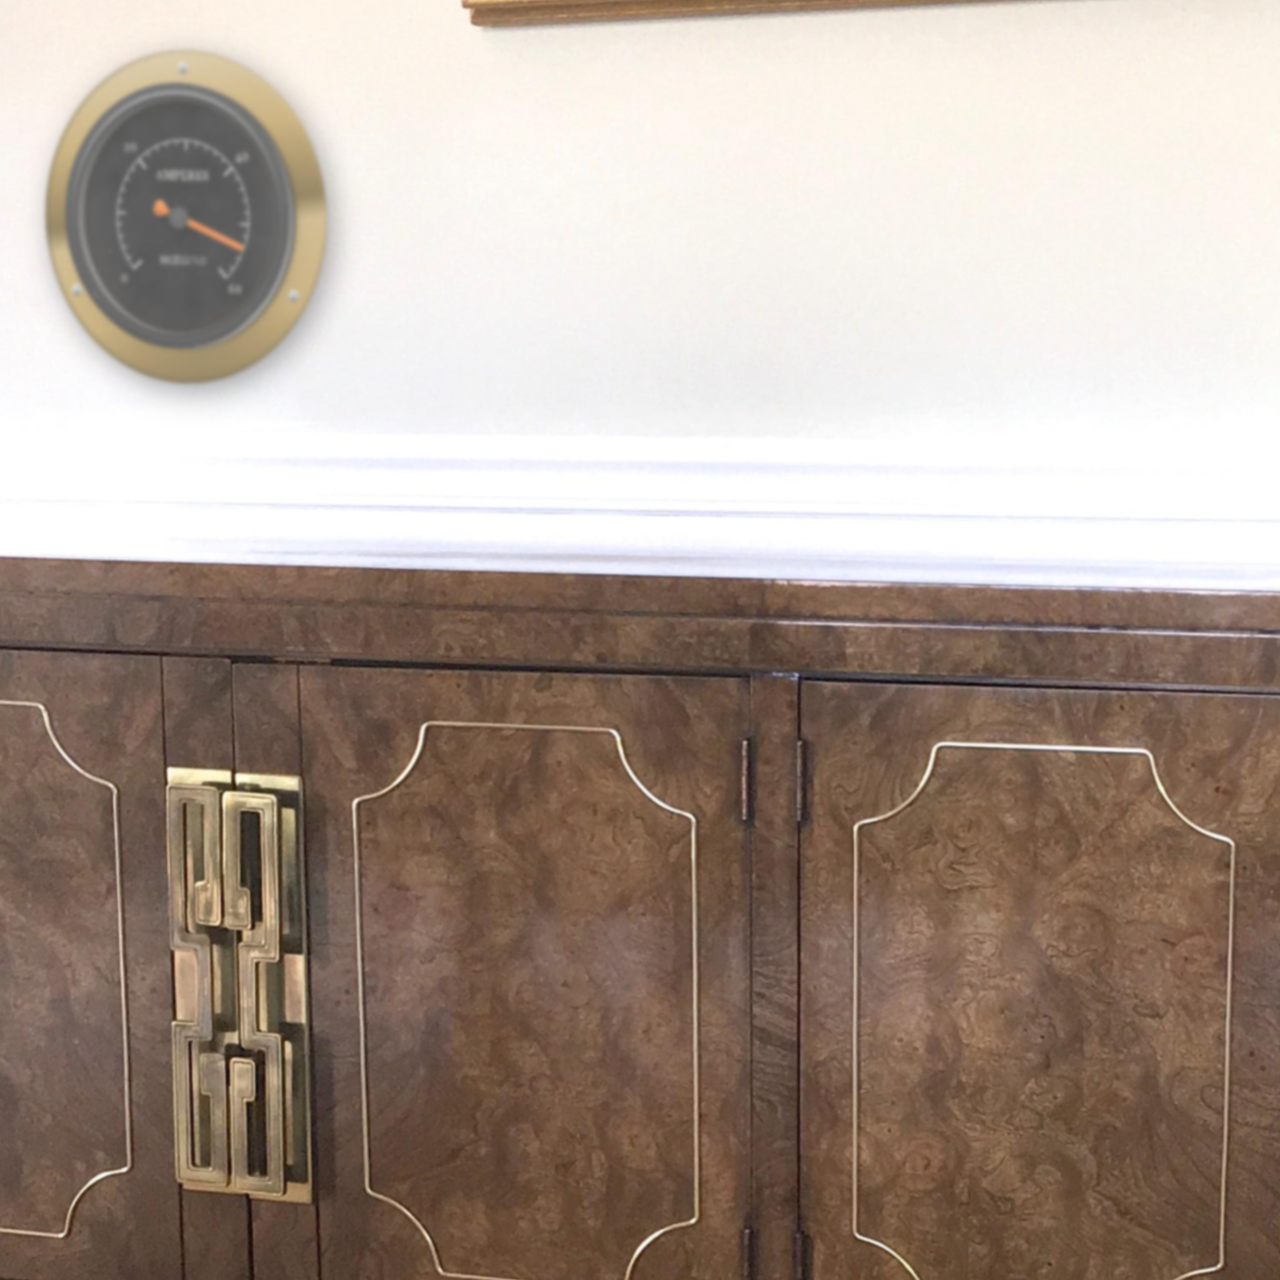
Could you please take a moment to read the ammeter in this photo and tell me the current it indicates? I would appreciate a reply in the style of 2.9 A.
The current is 54 A
